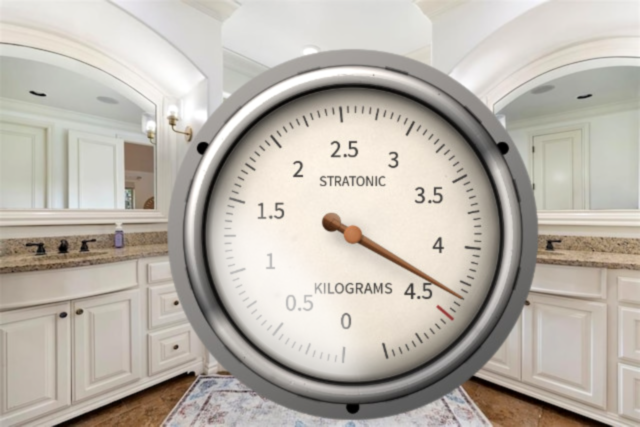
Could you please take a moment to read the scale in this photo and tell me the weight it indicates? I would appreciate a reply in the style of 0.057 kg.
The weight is 4.35 kg
